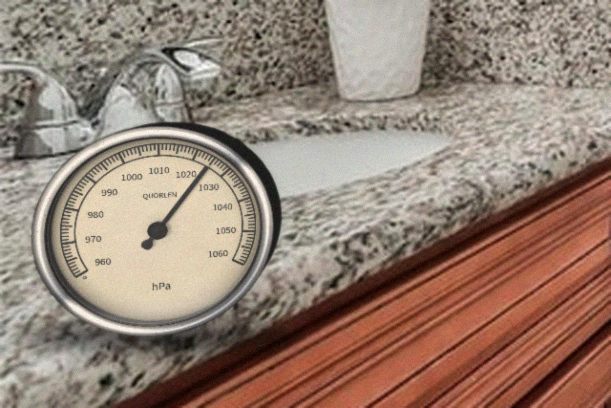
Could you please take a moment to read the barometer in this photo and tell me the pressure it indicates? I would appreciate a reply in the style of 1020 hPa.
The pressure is 1025 hPa
